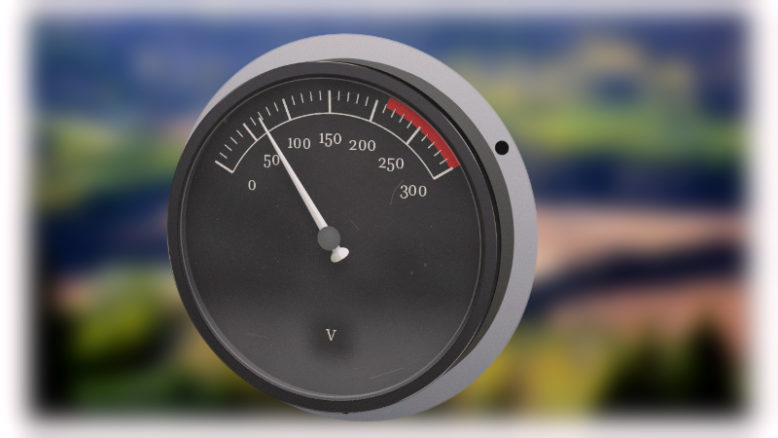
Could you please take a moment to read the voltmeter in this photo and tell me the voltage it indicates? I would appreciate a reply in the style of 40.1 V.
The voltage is 70 V
